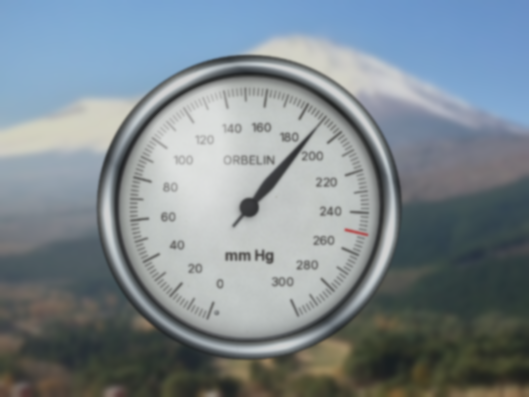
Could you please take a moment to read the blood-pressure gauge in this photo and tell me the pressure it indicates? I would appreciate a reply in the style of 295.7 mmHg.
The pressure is 190 mmHg
